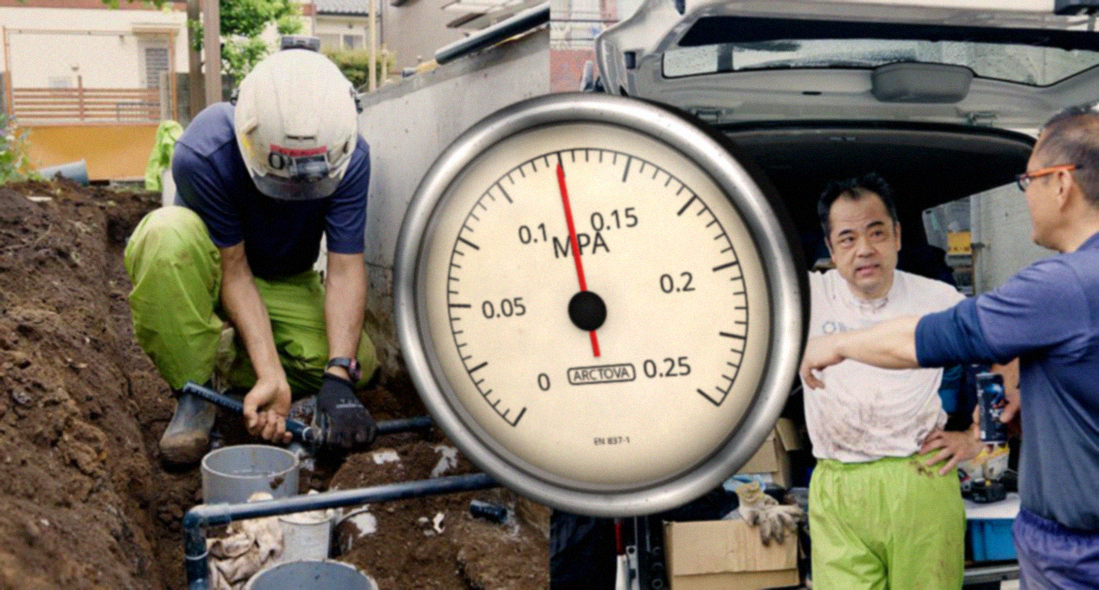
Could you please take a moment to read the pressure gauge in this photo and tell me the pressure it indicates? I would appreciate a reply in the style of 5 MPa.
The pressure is 0.125 MPa
